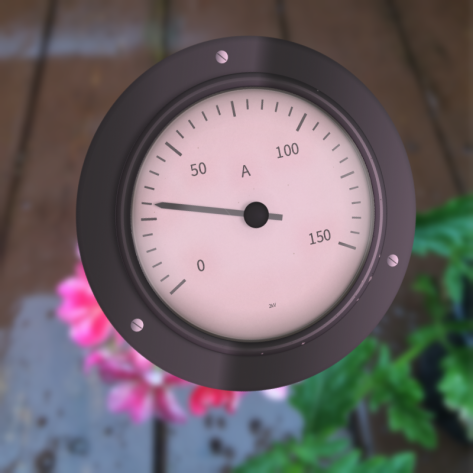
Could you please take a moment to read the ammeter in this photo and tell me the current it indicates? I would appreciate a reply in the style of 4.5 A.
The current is 30 A
